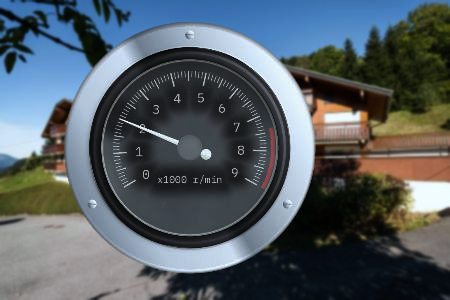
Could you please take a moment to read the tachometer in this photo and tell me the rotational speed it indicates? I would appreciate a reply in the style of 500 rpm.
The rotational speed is 2000 rpm
